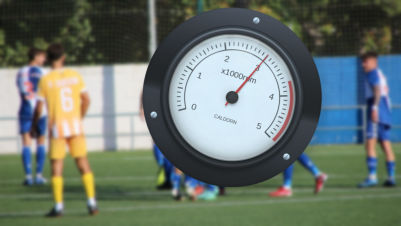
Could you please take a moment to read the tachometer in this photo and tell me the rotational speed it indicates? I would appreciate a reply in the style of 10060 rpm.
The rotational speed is 3000 rpm
